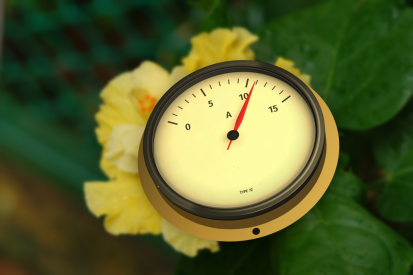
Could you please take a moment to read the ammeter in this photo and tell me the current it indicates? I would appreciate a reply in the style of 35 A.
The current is 11 A
